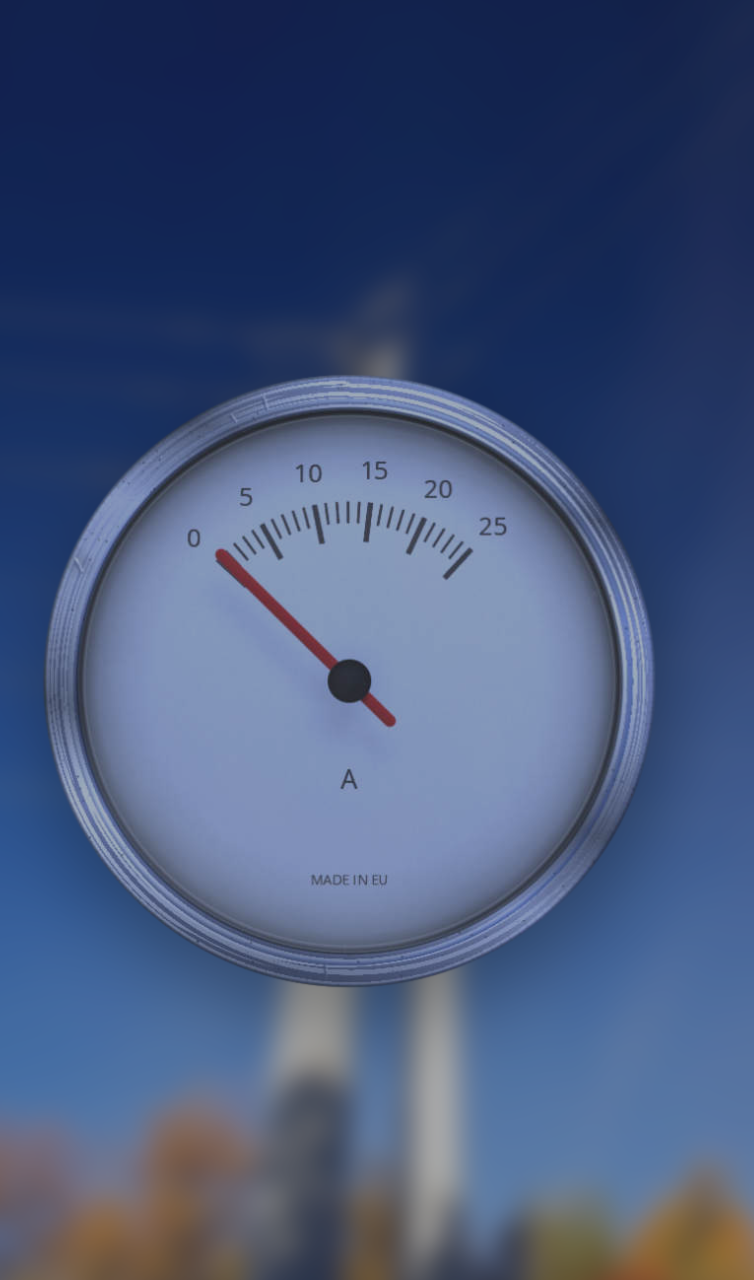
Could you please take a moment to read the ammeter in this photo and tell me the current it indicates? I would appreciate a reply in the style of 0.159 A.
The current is 0.5 A
